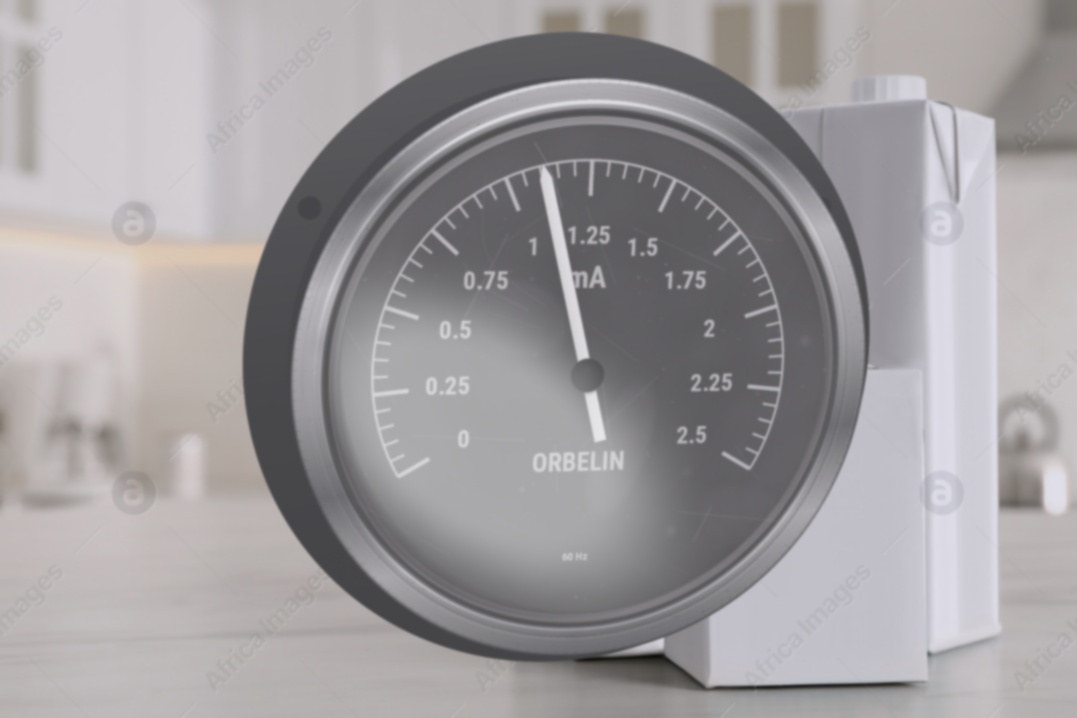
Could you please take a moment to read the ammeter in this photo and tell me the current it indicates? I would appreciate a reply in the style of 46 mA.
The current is 1.1 mA
